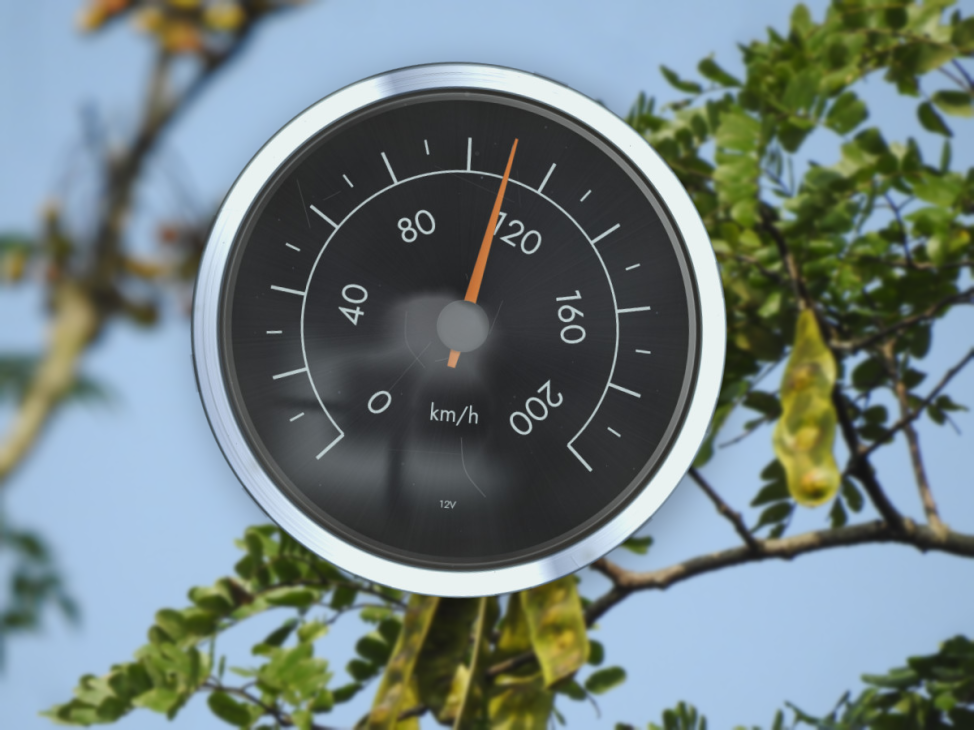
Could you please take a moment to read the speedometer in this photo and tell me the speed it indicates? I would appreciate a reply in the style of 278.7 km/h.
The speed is 110 km/h
